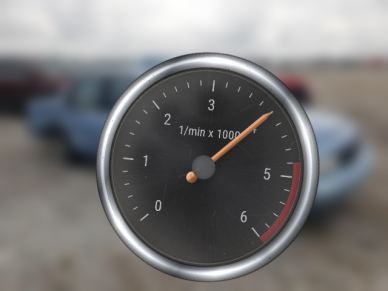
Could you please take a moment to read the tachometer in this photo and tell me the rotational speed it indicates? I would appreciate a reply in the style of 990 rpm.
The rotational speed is 4000 rpm
